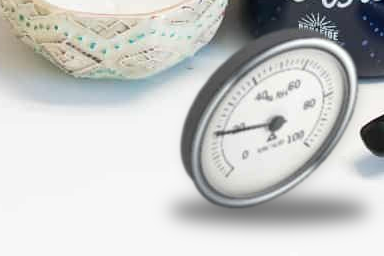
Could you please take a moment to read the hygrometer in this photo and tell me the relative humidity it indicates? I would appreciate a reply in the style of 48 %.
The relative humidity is 20 %
